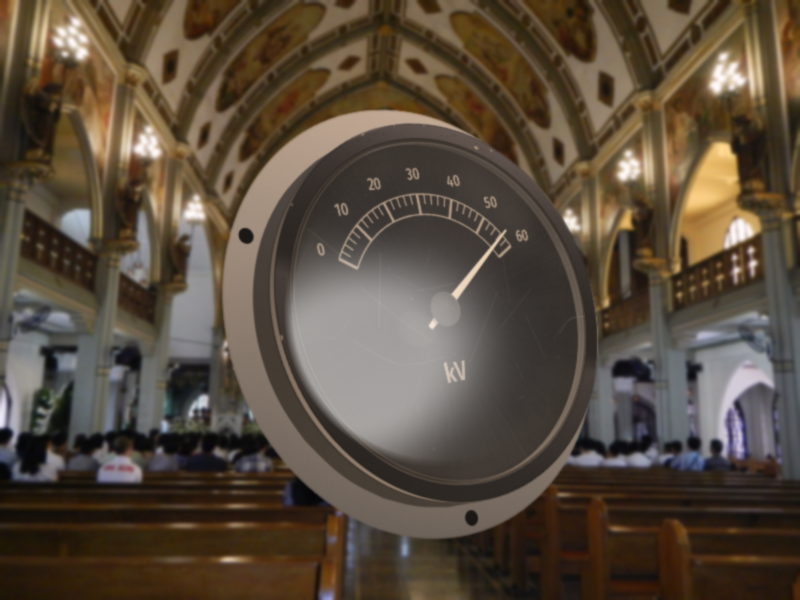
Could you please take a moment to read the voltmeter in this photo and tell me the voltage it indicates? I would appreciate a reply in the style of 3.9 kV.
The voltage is 56 kV
